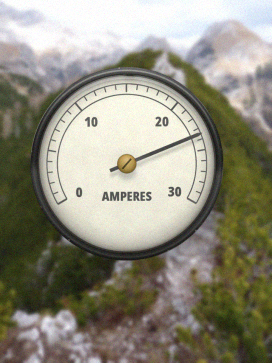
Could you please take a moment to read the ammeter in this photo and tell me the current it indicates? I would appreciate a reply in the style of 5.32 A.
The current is 23.5 A
